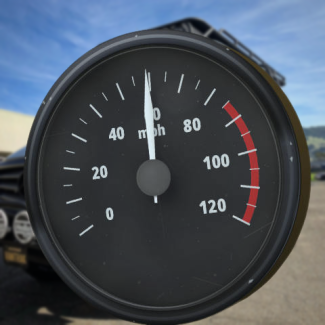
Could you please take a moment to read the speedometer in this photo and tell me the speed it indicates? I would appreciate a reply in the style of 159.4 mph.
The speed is 60 mph
